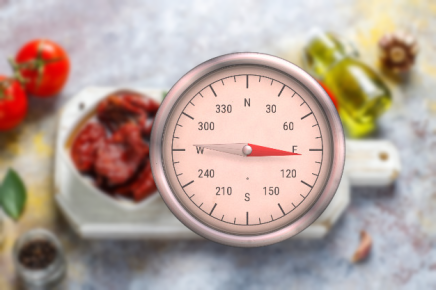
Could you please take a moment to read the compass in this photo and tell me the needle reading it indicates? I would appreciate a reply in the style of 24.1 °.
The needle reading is 95 °
